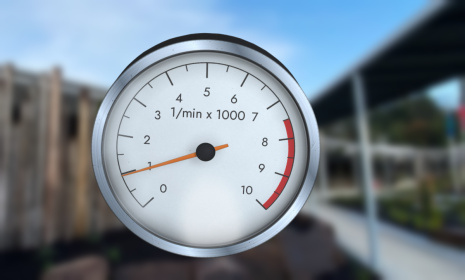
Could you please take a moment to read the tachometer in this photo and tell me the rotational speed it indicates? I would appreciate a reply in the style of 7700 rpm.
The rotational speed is 1000 rpm
